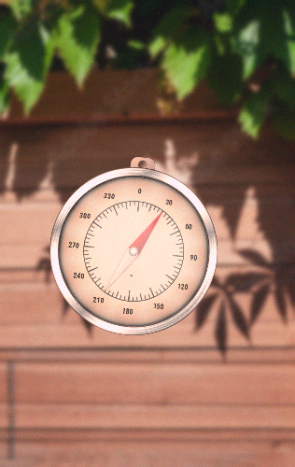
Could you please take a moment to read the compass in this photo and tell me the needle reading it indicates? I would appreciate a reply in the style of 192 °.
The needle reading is 30 °
